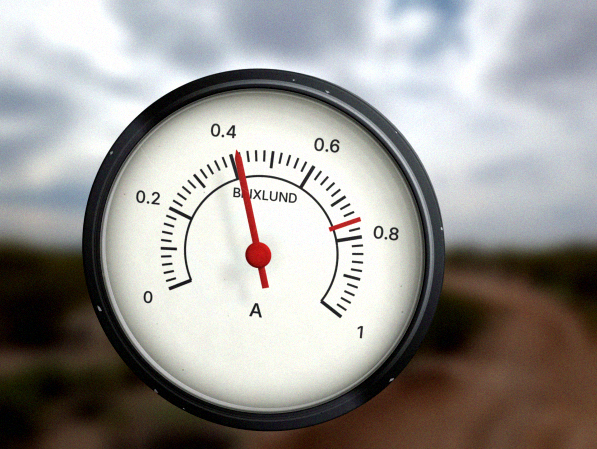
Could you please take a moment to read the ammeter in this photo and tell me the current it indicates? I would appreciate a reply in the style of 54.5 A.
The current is 0.42 A
